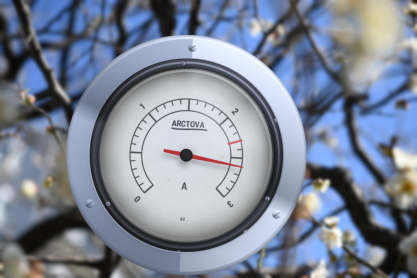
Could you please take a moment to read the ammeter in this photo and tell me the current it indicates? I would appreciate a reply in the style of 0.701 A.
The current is 2.6 A
